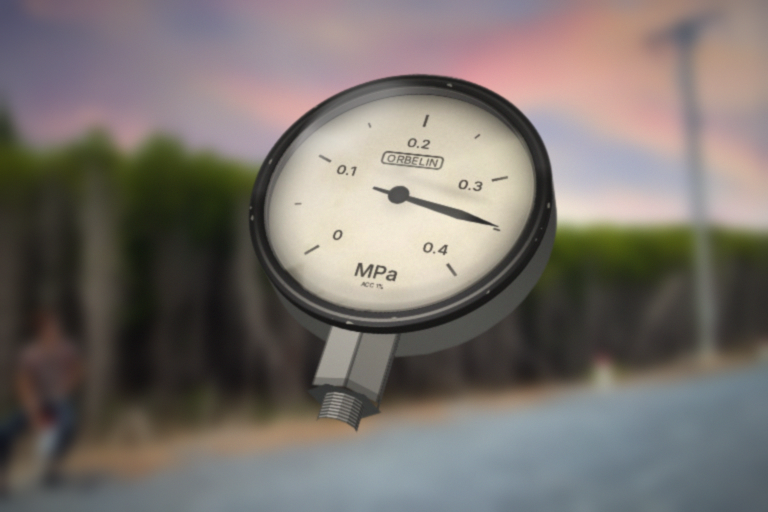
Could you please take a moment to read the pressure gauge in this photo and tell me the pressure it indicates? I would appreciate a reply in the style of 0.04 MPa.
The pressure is 0.35 MPa
